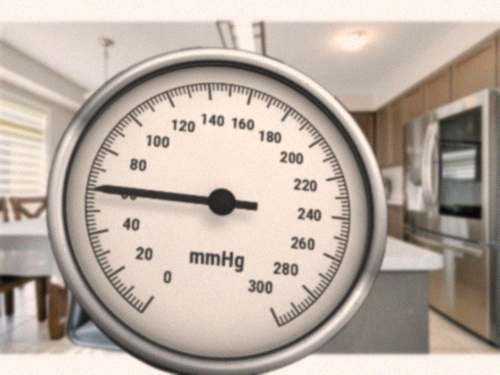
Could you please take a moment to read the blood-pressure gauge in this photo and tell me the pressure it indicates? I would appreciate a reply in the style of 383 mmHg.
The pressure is 60 mmHg
